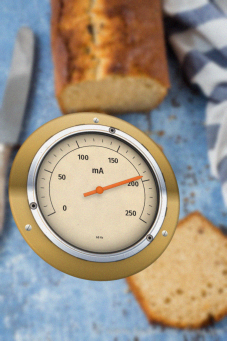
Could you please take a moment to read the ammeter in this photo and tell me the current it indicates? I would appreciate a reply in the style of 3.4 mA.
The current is 195 mA
